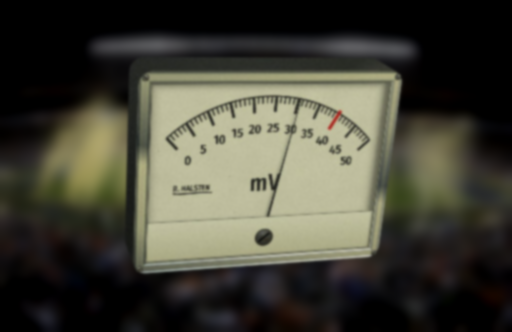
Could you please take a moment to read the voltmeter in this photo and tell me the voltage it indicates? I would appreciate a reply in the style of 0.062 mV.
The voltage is 30 mV
